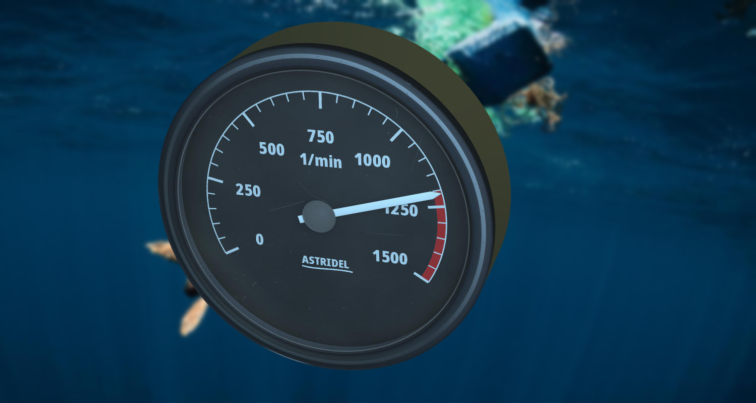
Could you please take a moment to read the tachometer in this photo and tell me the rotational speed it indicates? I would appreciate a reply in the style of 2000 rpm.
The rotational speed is 1200 rpm
